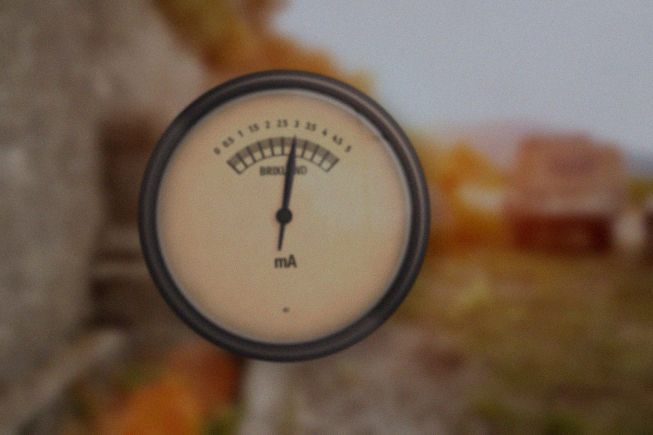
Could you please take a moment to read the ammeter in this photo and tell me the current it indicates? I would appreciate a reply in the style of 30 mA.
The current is 3 mA
